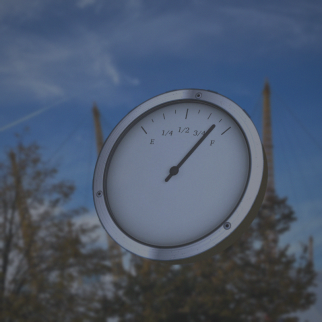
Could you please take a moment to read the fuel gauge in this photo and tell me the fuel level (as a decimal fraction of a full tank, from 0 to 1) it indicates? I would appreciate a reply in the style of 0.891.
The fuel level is 0.875
